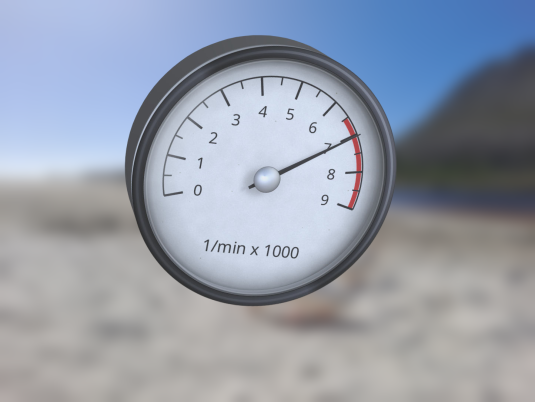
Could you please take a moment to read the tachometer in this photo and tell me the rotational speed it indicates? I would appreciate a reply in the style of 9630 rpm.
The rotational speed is 7000 rpm
